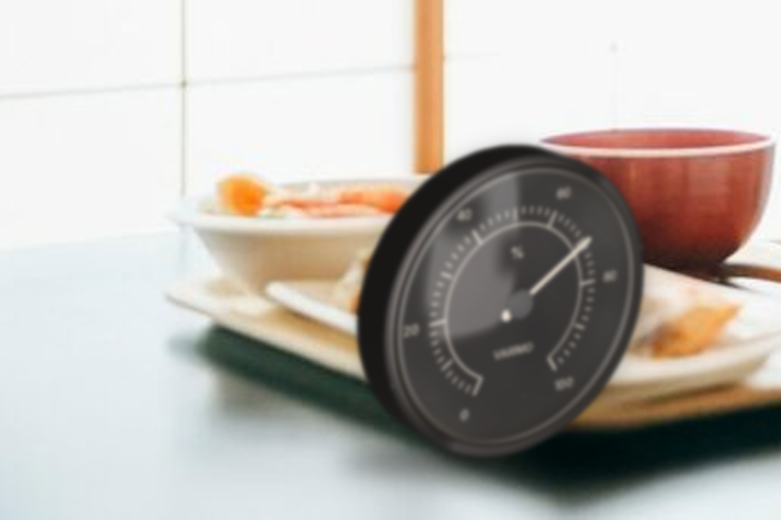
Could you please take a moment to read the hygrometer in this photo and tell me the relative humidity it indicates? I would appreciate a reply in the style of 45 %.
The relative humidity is 70 %
